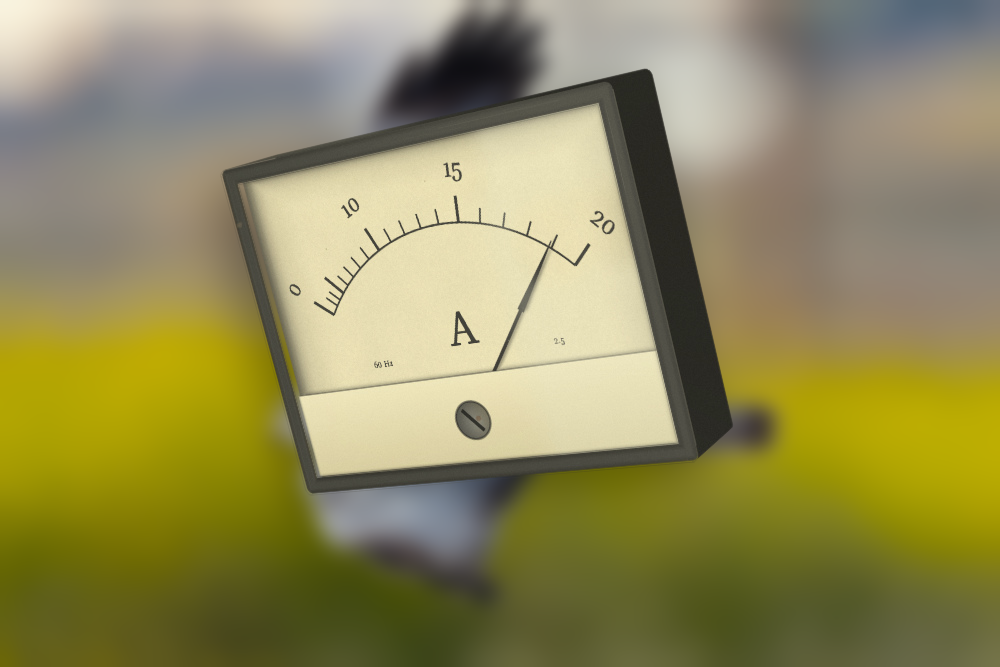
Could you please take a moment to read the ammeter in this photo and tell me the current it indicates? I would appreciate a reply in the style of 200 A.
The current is 19 A
